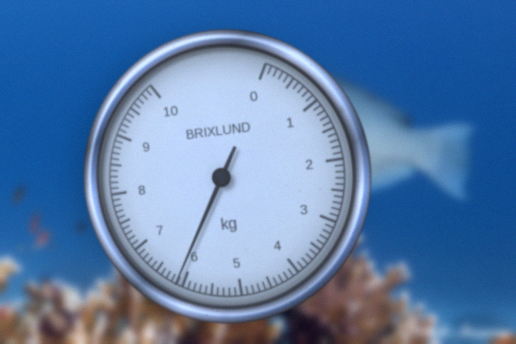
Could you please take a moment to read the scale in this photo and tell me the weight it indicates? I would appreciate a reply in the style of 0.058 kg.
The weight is 6.1 kg
